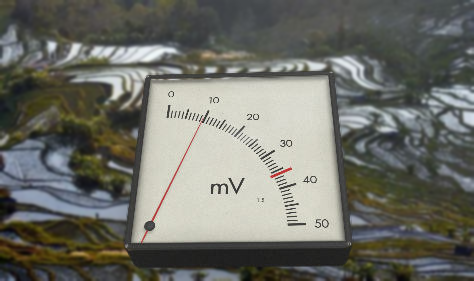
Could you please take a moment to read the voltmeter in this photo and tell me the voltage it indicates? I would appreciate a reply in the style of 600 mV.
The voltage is 10 mV
